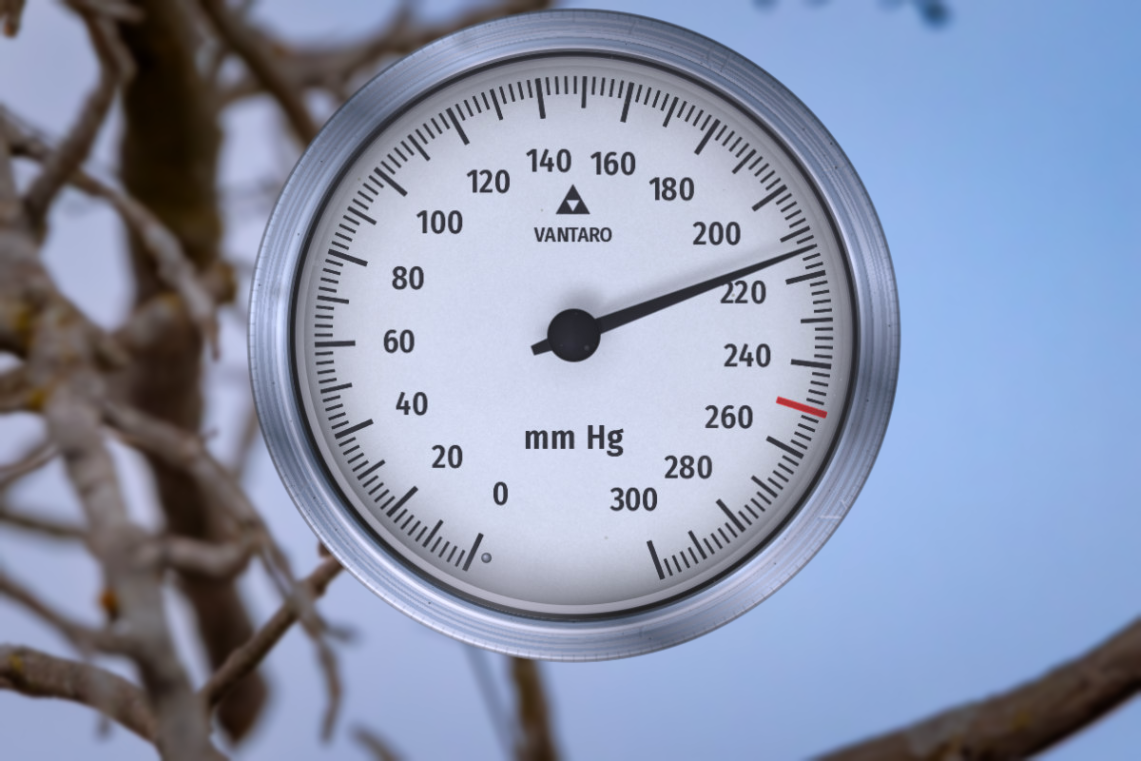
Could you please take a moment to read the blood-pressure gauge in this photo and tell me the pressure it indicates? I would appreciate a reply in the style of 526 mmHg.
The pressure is 214 mmHg
